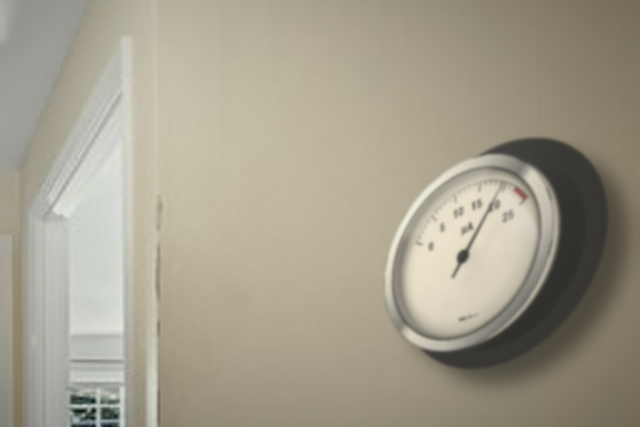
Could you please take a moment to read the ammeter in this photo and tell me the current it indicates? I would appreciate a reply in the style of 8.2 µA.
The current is 20 µA
